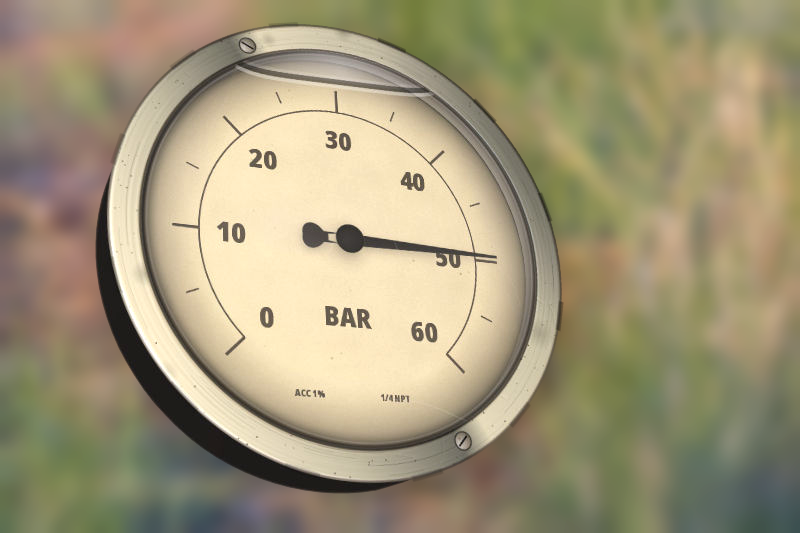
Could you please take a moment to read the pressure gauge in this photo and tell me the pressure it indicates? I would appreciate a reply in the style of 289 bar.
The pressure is 50 bar
